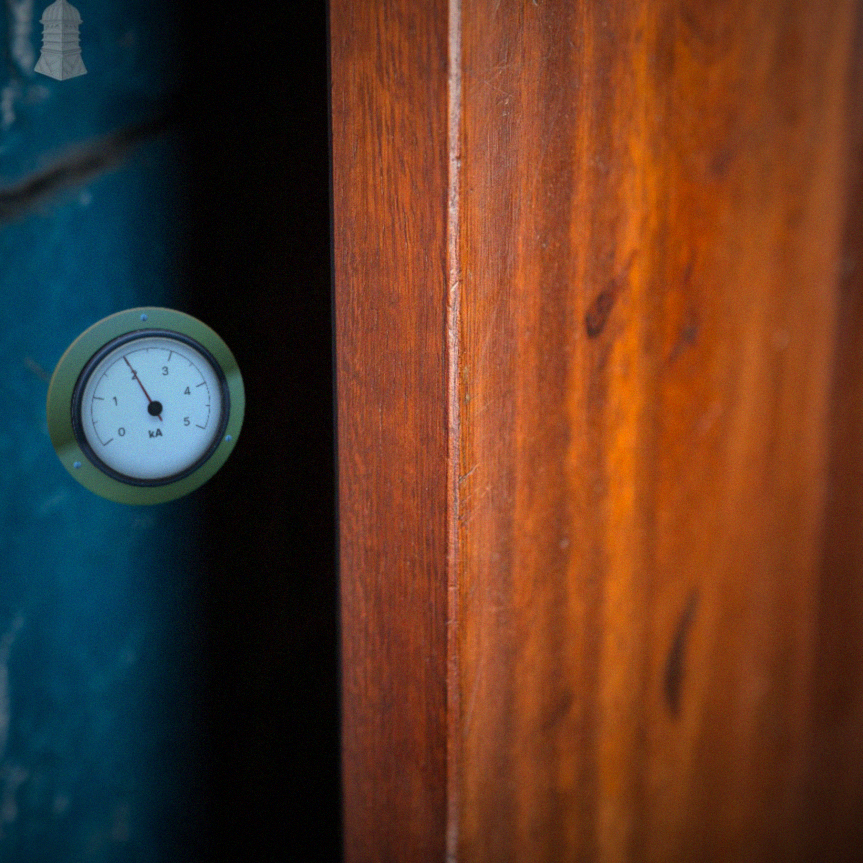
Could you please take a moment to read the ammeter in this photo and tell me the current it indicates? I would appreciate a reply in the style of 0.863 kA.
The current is 2 kA
